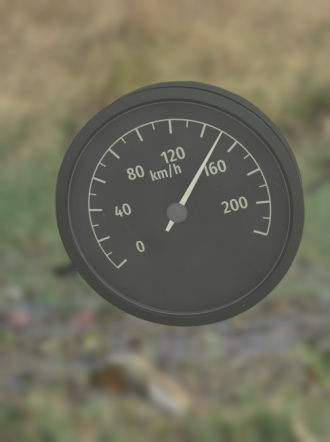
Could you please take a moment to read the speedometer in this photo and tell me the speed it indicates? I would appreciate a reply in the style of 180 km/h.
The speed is 150 km/h
